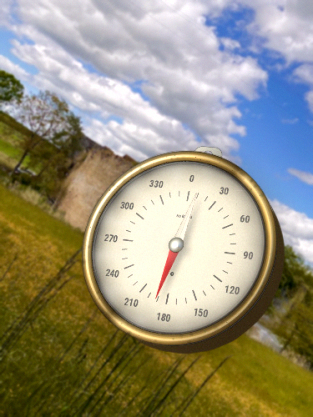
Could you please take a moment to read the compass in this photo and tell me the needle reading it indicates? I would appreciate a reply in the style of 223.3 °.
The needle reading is 190 °
